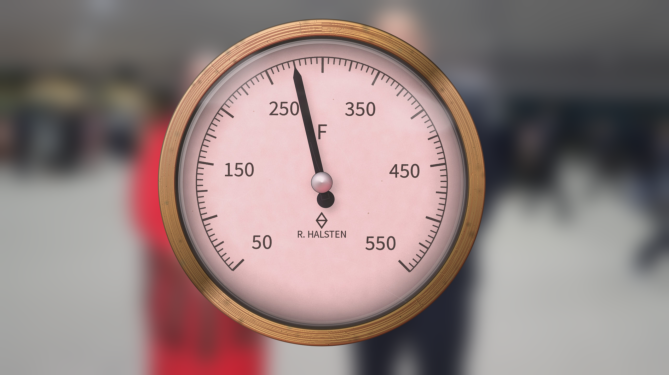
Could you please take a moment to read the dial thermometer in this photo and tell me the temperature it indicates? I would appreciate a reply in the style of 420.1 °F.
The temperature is 275 °F
